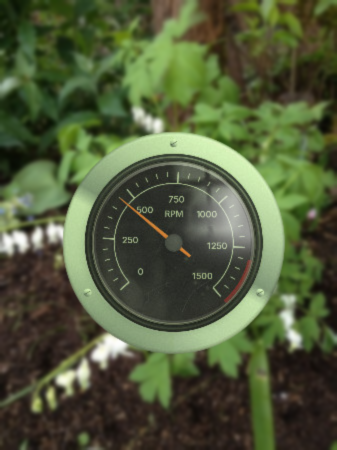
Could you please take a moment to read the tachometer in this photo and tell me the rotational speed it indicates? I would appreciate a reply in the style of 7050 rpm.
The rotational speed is 450 rpm
